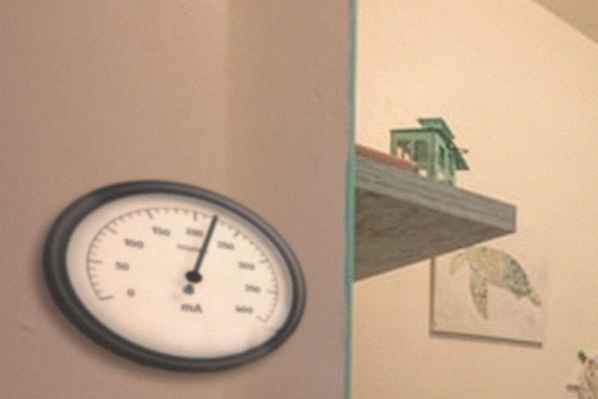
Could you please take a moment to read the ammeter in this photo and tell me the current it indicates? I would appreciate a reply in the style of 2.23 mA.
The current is 220 mA
